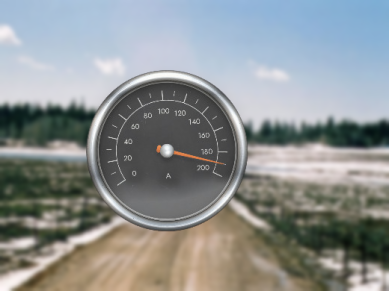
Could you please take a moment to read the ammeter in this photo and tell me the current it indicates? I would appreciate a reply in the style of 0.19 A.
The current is 190 A
